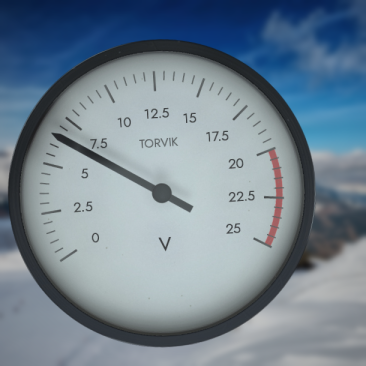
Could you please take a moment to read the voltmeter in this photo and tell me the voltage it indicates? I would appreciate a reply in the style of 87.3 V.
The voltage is 6.5 V
